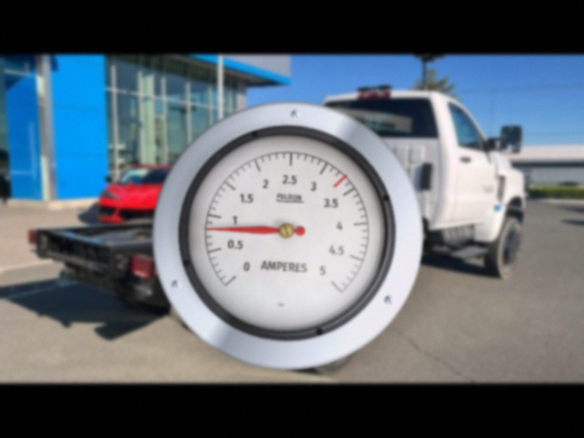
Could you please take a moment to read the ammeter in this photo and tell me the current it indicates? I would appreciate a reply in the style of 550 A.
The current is 0.8 A
